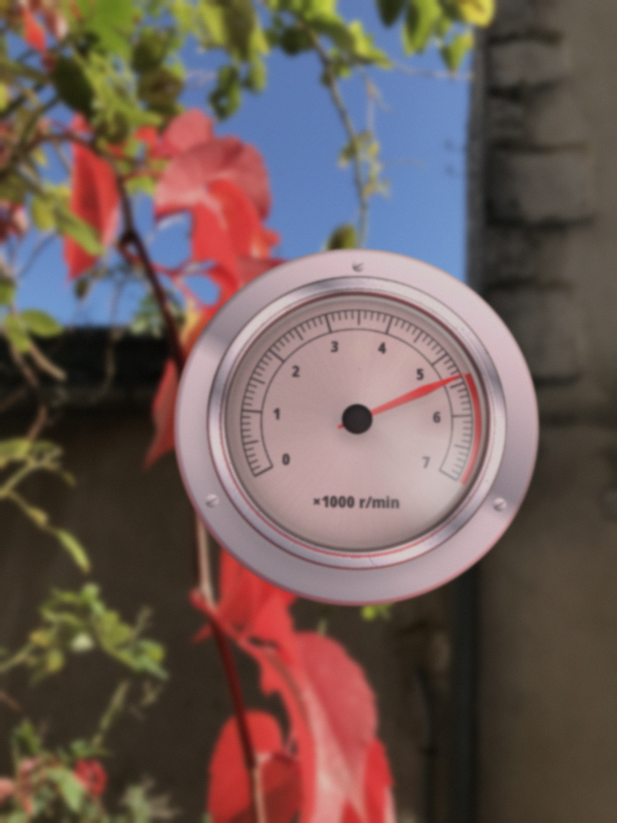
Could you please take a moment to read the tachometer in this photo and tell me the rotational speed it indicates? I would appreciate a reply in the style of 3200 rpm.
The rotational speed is 5400 rpm
